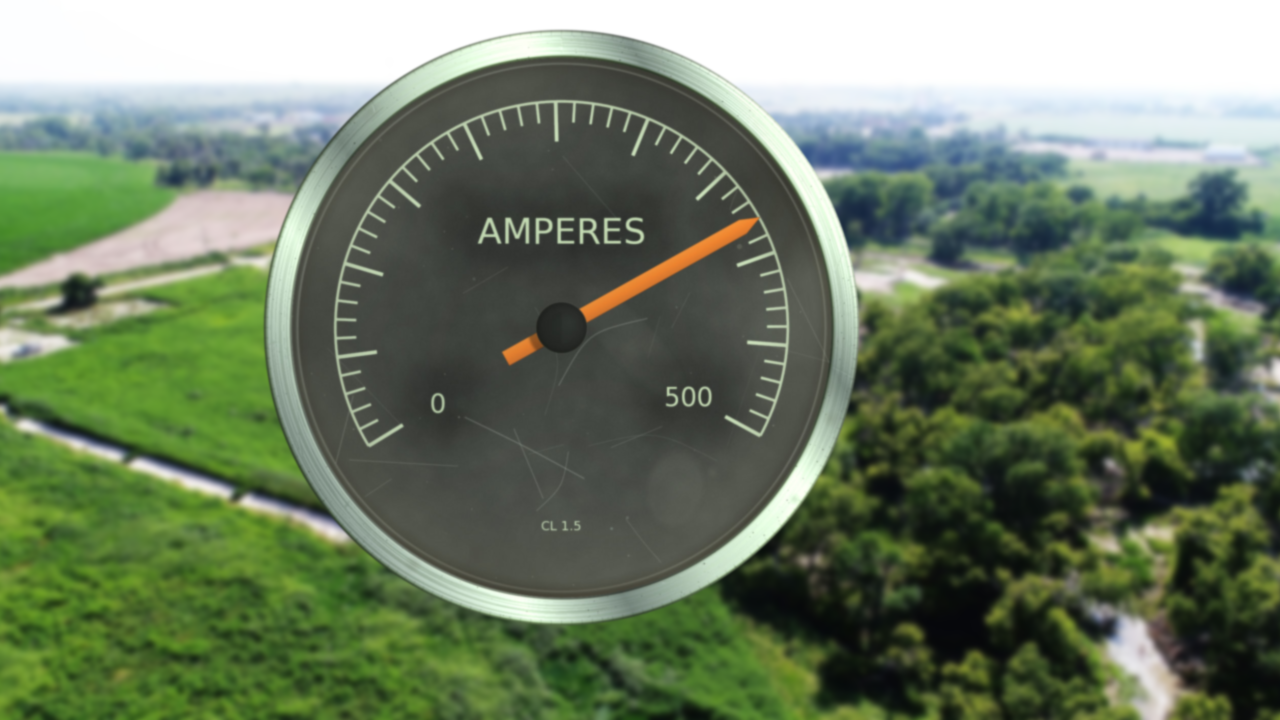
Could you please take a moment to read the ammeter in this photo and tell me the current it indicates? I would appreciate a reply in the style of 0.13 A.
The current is 380 A
